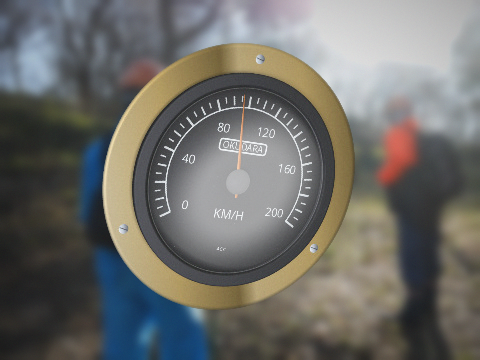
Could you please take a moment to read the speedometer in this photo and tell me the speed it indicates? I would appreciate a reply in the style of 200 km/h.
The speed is 95 km/h
